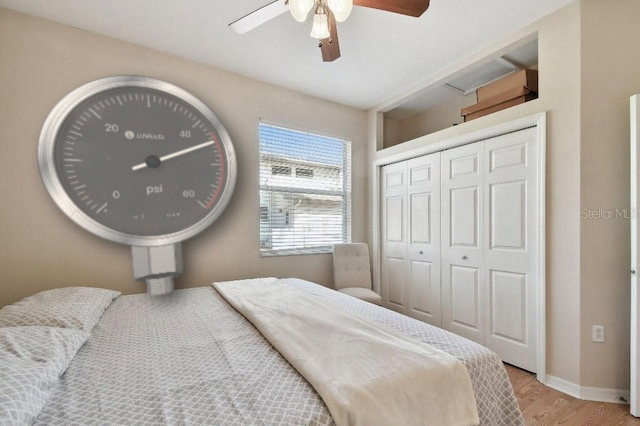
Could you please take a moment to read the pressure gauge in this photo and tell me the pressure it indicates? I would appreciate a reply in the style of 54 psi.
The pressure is 45 psi
